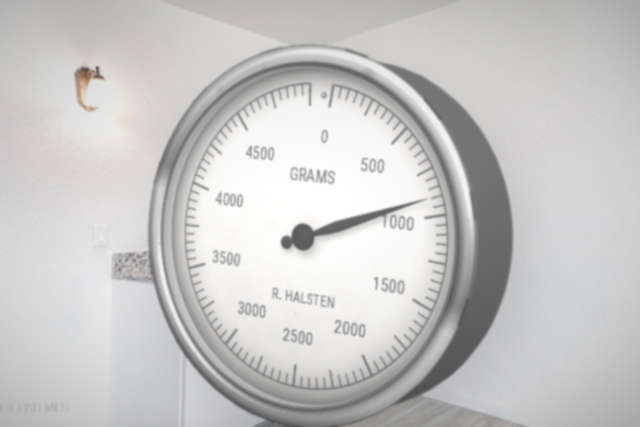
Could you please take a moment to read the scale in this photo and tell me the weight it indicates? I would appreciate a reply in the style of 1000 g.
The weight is 900 g
